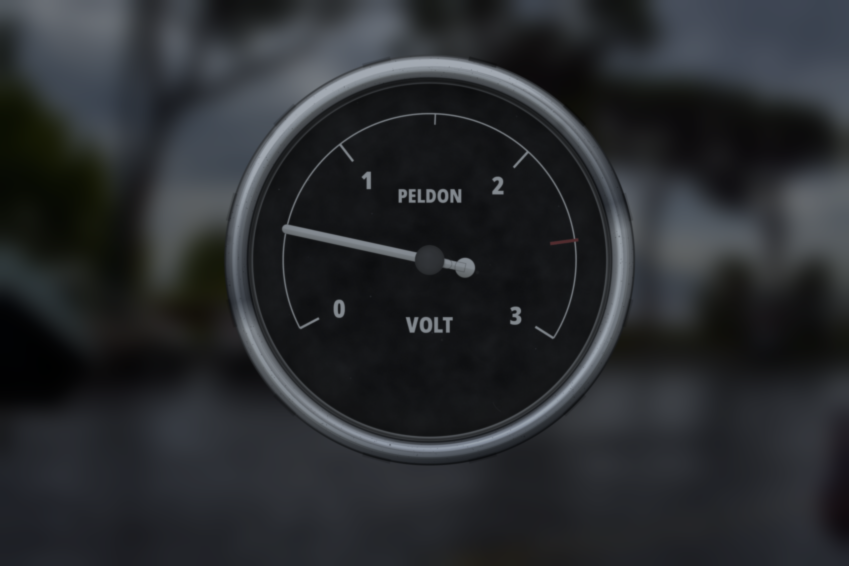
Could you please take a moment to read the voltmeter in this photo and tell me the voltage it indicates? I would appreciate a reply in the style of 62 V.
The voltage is 0.5 V
